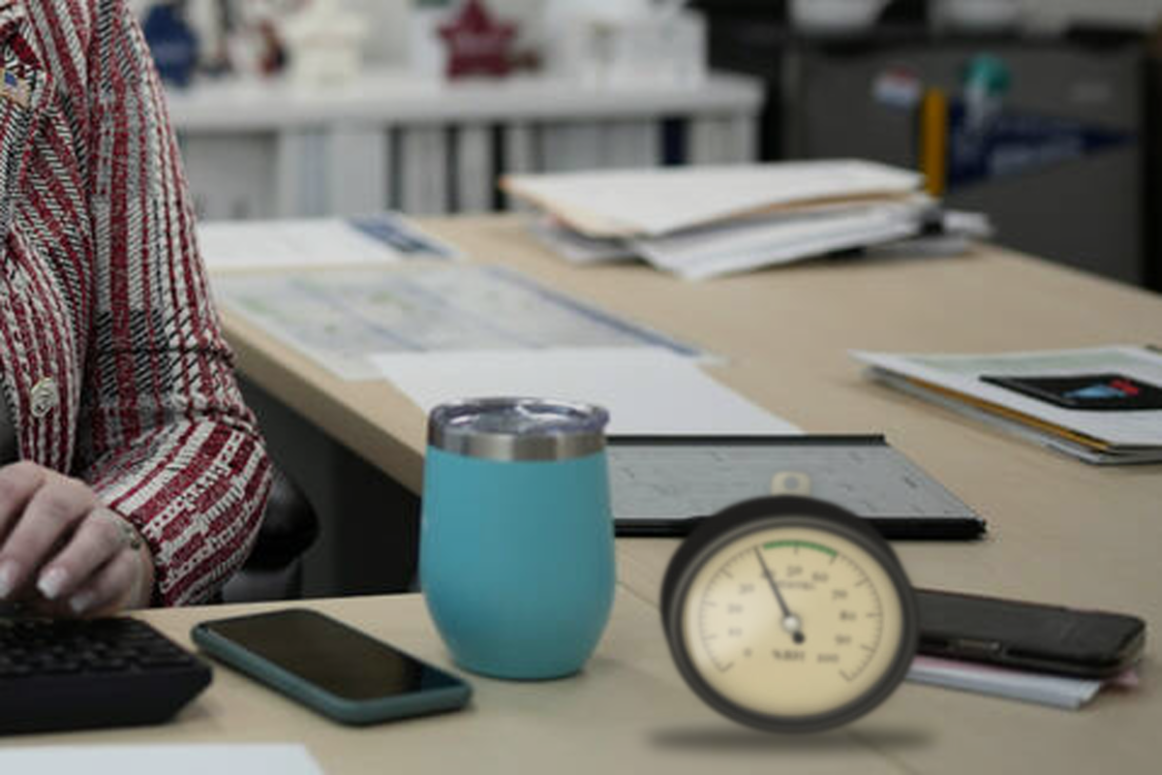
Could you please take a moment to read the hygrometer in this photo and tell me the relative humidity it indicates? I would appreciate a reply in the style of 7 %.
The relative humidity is 40 %
